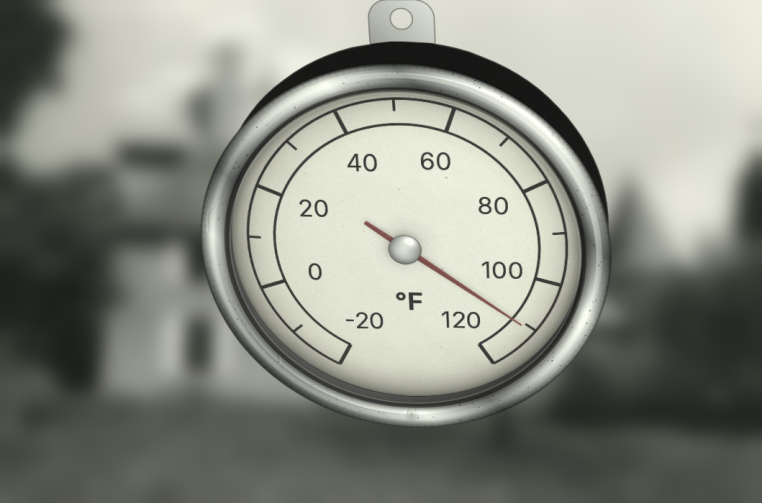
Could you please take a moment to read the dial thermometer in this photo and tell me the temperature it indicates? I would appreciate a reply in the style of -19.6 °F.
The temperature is 110 °F
